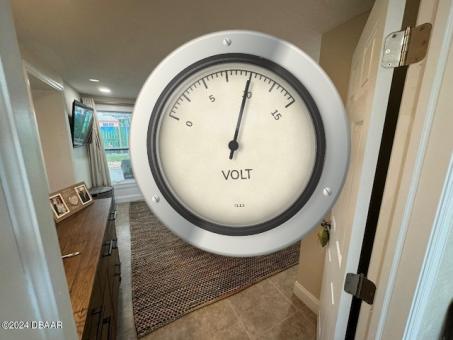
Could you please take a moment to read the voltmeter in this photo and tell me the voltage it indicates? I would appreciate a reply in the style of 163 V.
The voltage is 10 V
